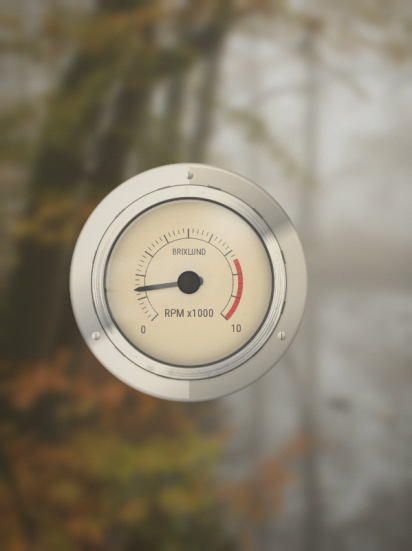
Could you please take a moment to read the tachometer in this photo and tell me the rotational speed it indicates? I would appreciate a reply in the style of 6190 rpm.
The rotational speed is 1400 rpm
